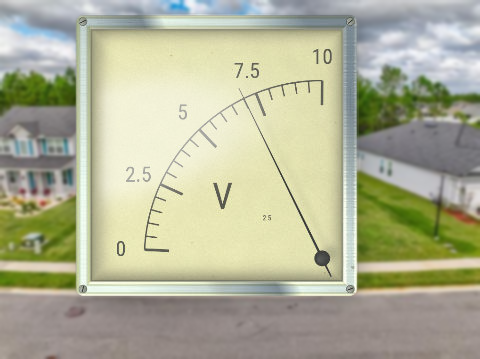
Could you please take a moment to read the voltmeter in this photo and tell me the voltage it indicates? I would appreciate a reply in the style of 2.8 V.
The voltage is 7 V
